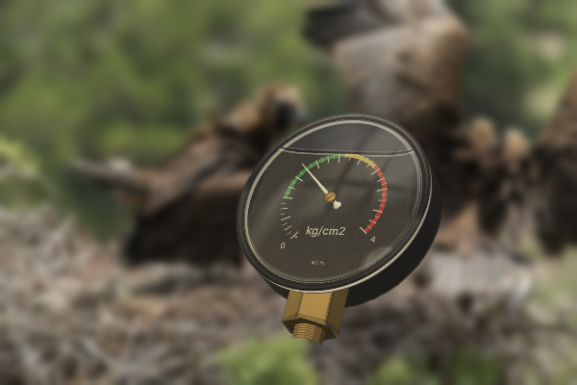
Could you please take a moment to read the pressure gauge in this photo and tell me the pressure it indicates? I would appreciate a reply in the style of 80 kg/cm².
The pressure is 1.4 kg/cm²
